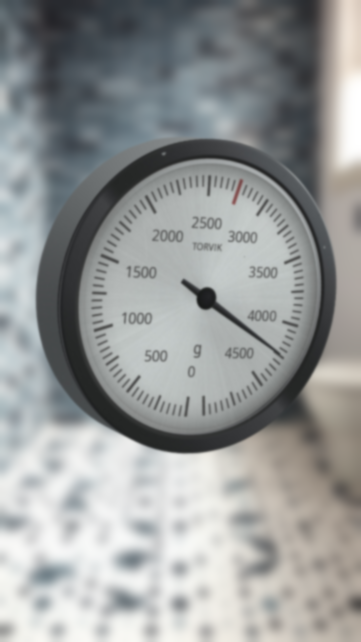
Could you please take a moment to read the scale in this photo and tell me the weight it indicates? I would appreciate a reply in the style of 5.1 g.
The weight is 4250 g
